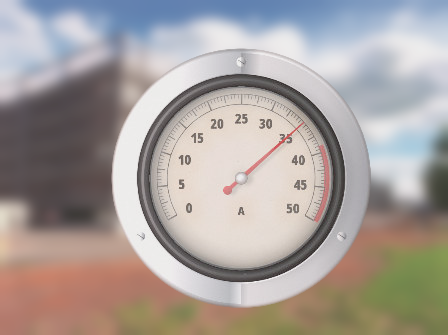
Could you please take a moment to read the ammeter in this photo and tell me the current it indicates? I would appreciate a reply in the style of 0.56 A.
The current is 35 A
